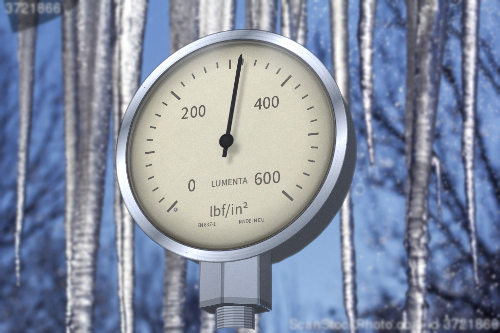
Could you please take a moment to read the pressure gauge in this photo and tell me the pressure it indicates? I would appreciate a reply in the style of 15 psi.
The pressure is 320 psi
